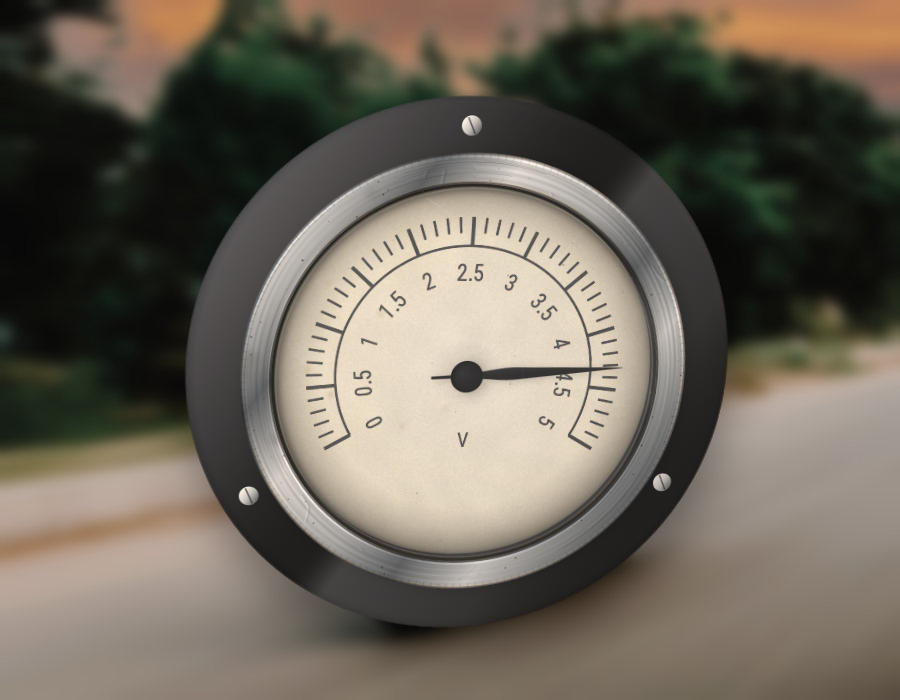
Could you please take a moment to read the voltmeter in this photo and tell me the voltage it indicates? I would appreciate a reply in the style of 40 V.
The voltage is 4.3 V
